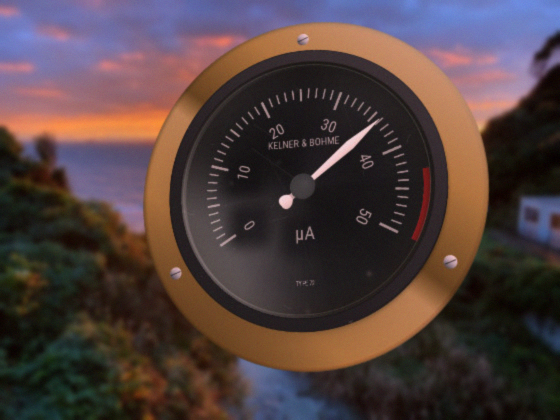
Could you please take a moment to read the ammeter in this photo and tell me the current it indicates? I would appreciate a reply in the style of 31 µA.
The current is 36 µA
